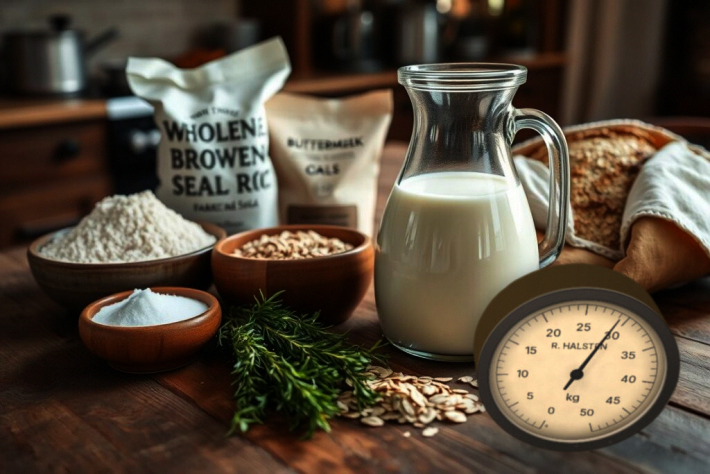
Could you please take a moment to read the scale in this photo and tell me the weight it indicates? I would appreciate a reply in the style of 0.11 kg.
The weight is 29 kg
